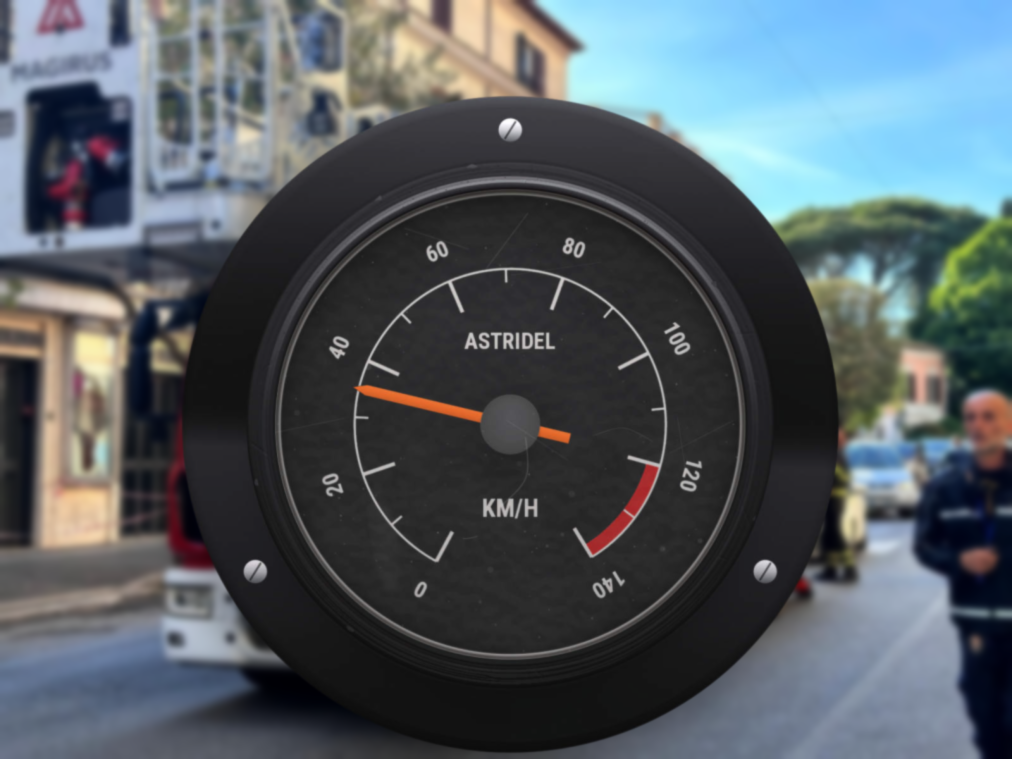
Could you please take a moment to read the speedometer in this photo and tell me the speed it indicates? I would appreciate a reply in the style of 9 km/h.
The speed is 35 km/h
